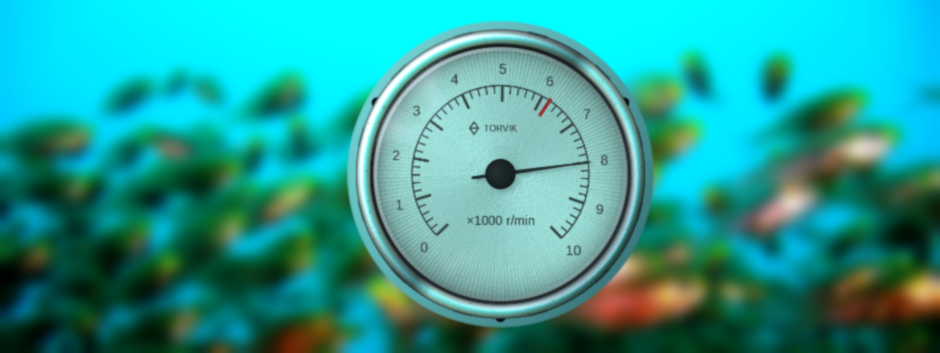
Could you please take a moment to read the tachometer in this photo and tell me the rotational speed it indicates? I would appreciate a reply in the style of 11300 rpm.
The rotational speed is 8000 rpm
